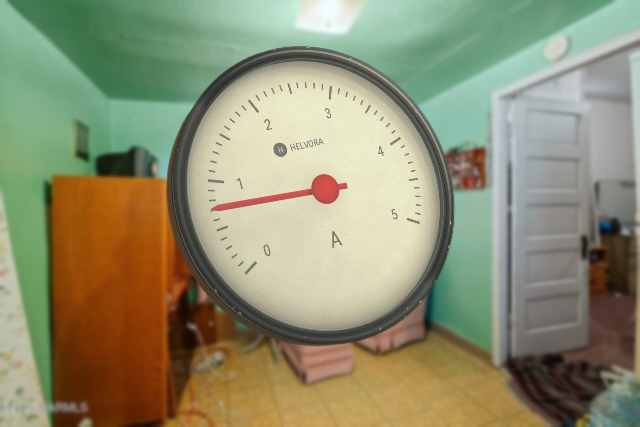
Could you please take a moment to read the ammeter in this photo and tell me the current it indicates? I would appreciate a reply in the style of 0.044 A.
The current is 0.7 A
